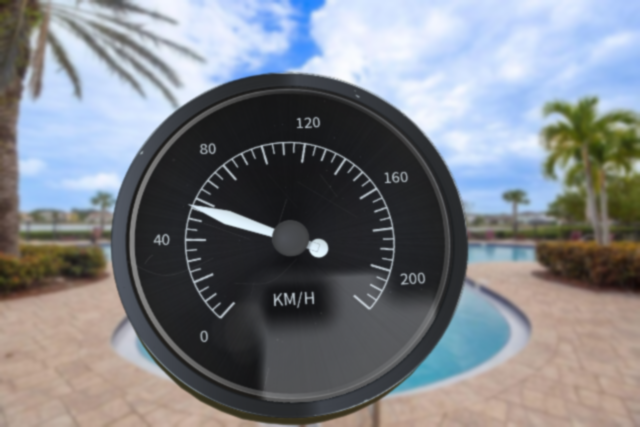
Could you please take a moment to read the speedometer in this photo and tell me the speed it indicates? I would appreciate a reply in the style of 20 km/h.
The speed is 55 km/h
